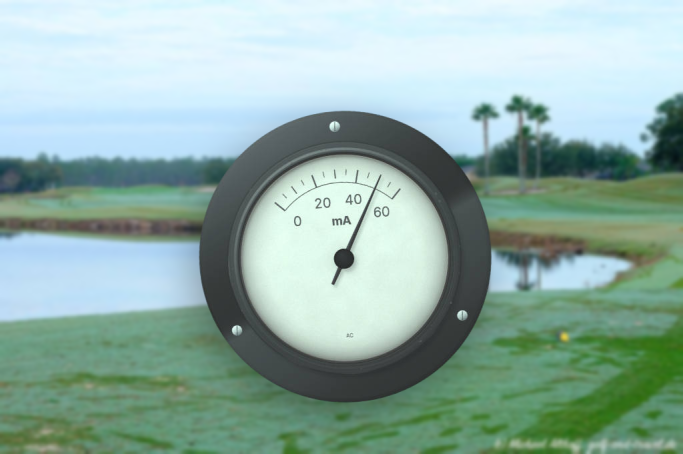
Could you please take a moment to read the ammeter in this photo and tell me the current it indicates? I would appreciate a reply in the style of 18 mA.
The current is 50 mA
